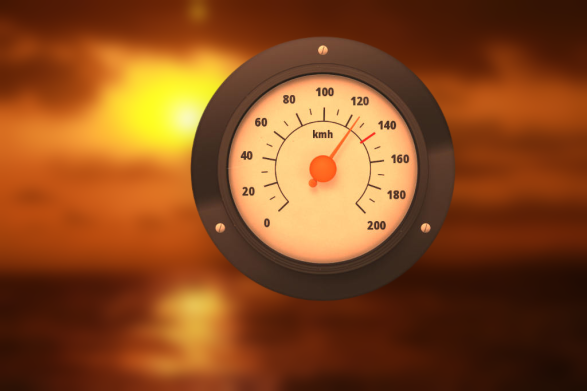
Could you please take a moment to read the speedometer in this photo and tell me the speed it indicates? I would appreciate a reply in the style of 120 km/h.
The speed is 125 km/h
